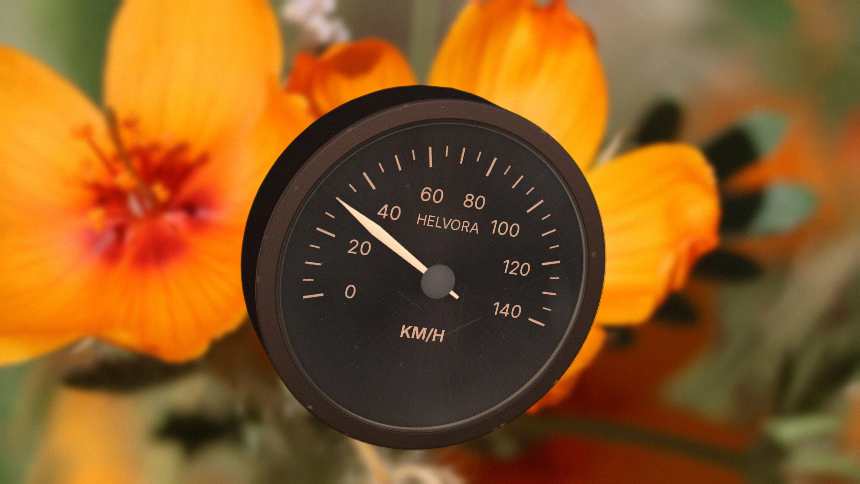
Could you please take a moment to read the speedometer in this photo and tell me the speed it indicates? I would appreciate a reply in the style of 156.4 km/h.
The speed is 30 km/h
